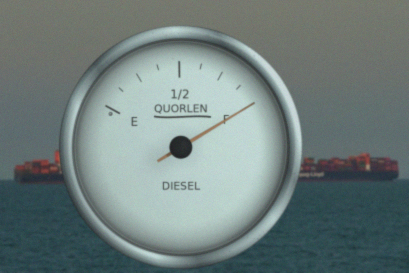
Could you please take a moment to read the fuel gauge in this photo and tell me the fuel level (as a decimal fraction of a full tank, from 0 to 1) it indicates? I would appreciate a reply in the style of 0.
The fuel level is 1
